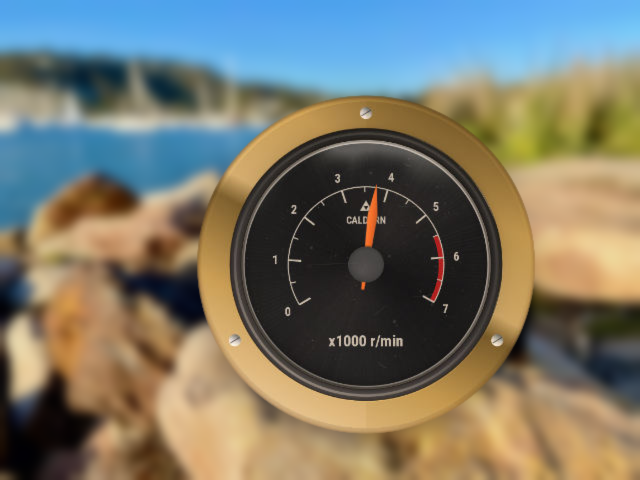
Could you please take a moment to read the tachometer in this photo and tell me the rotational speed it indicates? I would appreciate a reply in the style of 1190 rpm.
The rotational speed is 3750 rpm
